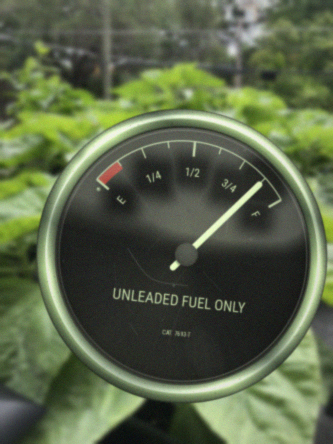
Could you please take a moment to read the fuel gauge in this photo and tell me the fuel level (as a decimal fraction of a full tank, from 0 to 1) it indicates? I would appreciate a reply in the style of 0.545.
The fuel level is 0.875
